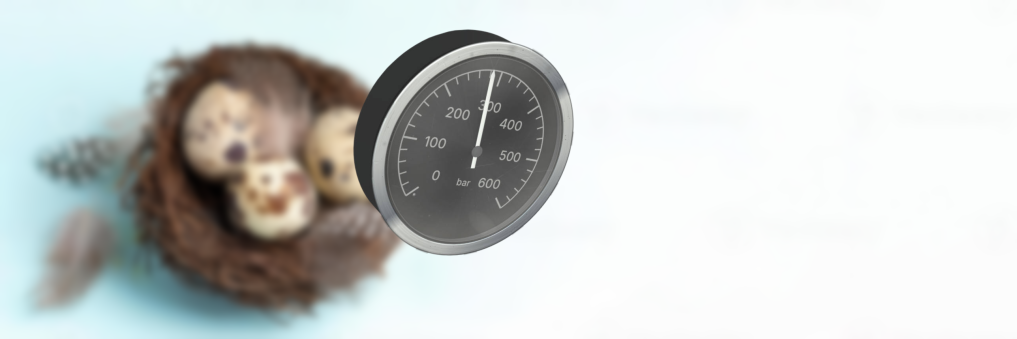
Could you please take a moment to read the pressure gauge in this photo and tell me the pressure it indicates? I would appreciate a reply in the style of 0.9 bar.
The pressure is 280 bar
